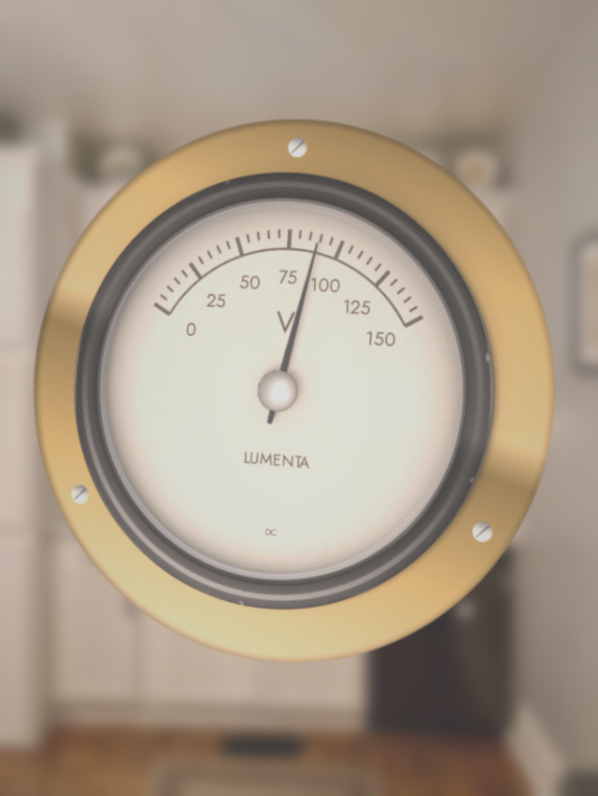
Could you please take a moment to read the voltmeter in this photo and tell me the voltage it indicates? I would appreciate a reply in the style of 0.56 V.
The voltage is 90 V
